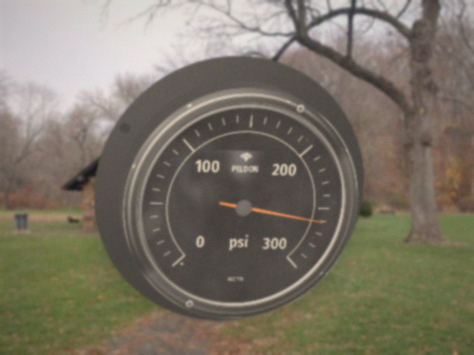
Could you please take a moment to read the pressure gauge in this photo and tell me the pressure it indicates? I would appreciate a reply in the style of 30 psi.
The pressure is 260 psi
